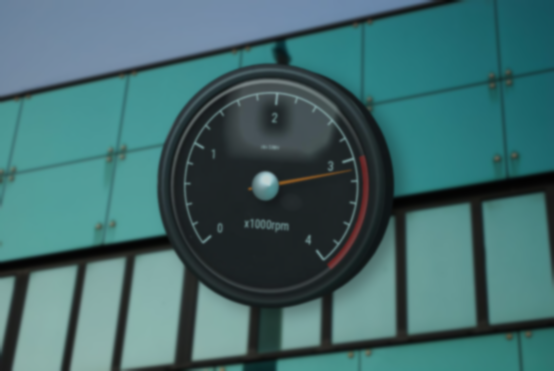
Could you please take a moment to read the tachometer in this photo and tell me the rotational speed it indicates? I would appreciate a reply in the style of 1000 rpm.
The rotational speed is 3100 rpm
